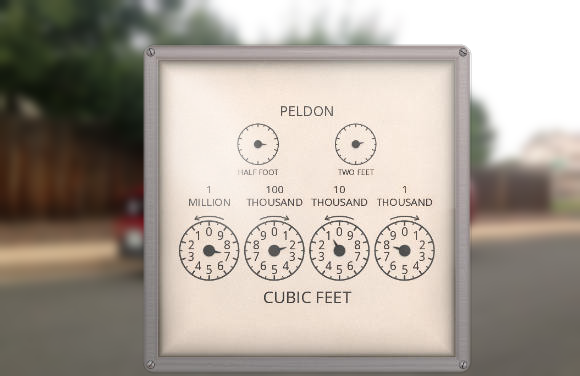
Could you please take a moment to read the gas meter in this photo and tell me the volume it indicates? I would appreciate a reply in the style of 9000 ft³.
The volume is 720800 ft³
